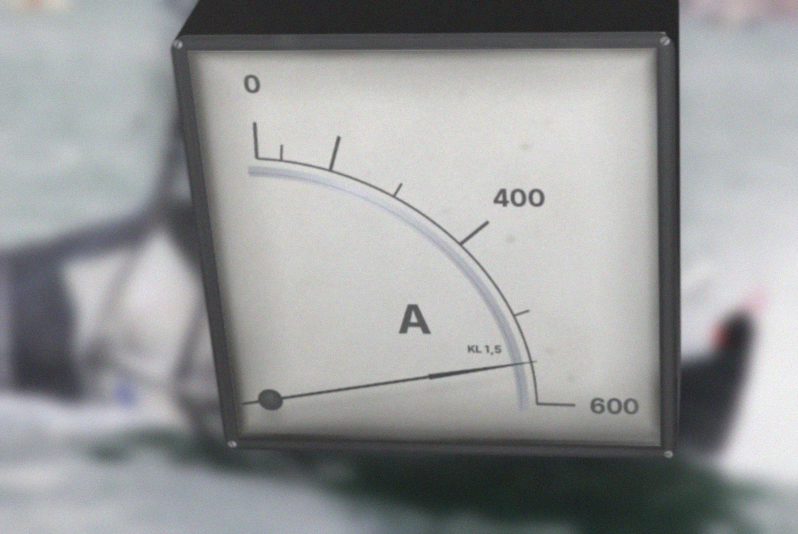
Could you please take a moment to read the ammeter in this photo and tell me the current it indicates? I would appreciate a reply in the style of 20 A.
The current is 550 A
